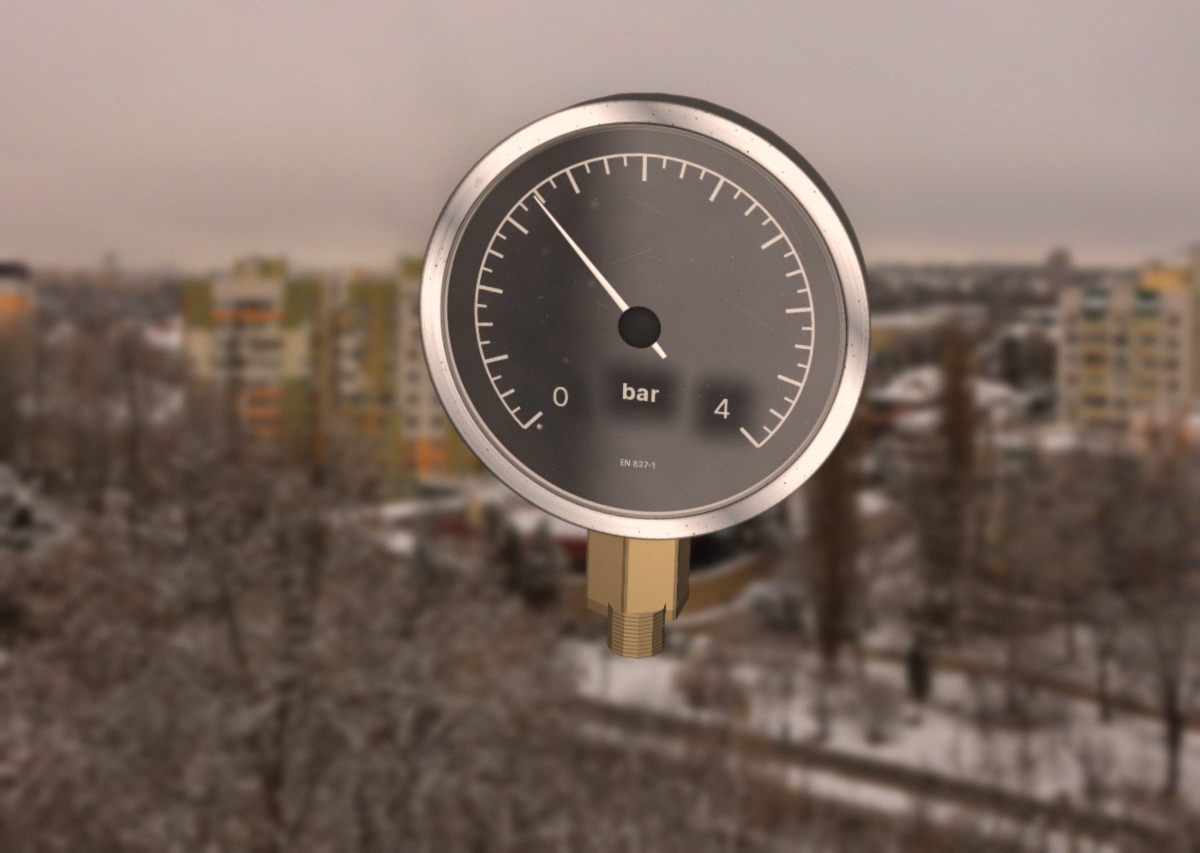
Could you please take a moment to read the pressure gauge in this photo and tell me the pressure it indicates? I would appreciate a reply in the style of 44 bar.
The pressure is 1.4 bar
